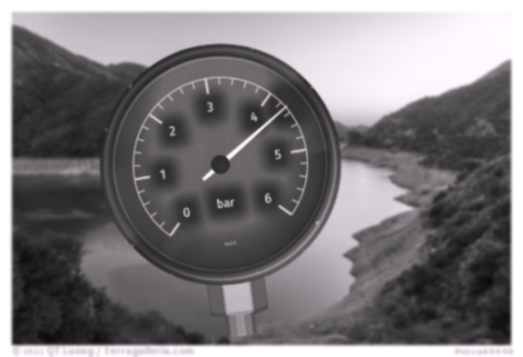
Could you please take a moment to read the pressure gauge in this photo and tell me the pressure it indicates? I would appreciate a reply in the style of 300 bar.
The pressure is 4.3 bar
